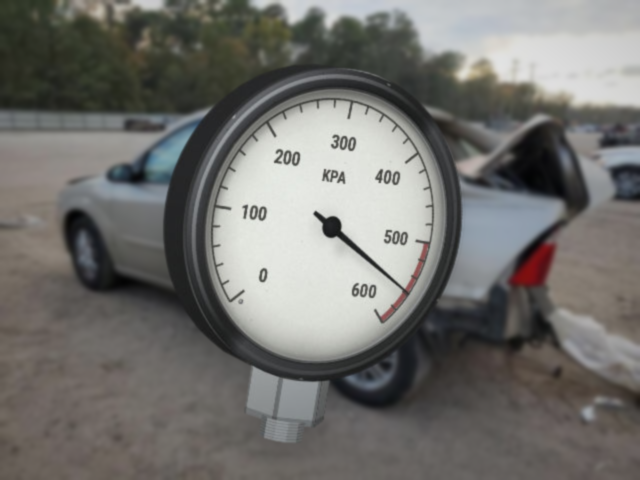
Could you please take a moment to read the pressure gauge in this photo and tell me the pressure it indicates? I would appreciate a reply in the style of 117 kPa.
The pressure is 560 kPa
